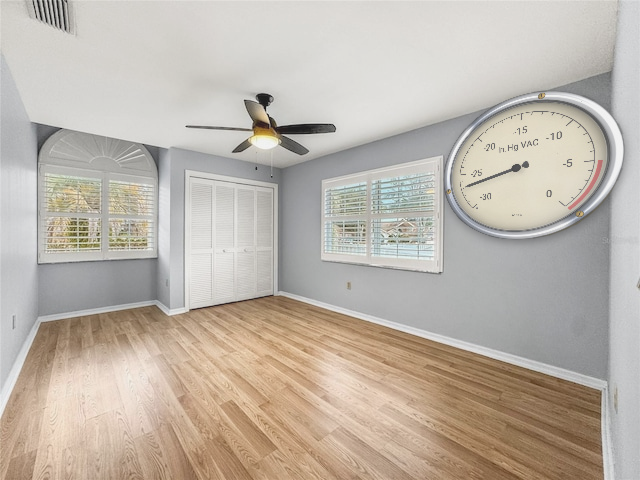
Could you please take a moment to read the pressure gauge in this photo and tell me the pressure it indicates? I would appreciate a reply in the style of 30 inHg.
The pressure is -27 inHg
